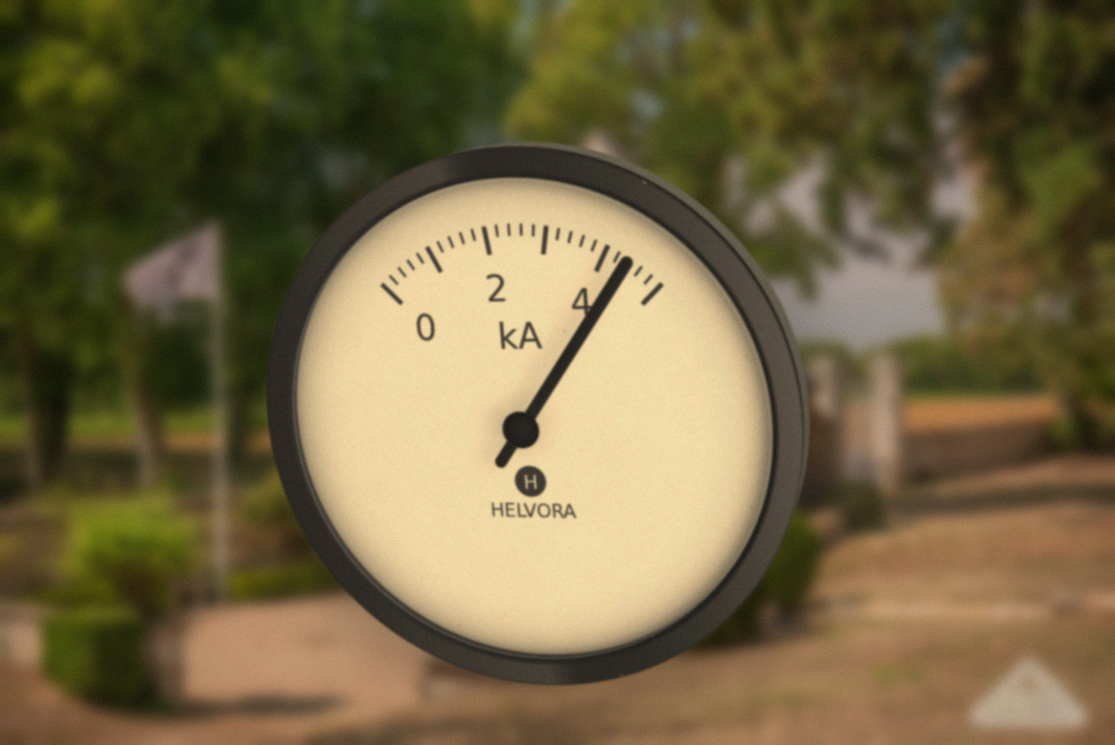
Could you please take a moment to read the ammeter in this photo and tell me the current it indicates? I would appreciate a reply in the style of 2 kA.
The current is 4.4 kA
